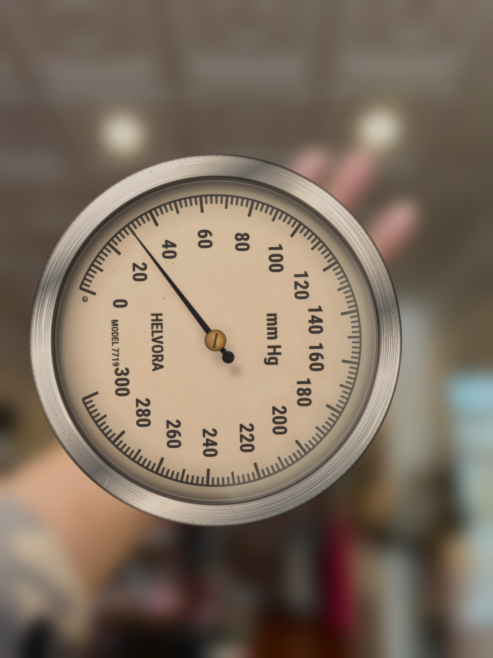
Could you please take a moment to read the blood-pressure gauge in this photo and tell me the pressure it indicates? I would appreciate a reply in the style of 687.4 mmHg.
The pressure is 30 mmHg
